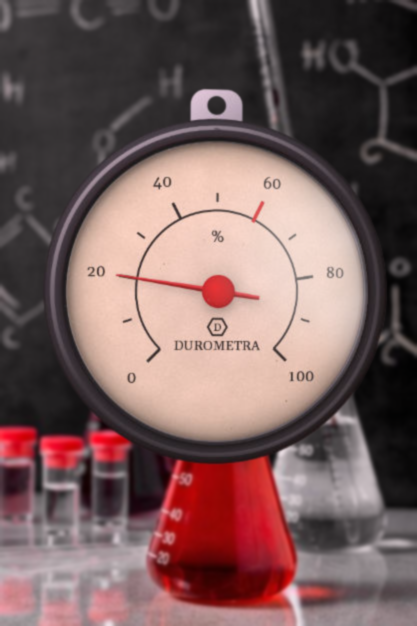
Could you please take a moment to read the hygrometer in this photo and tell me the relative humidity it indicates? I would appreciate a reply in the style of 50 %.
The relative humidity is 20 %
